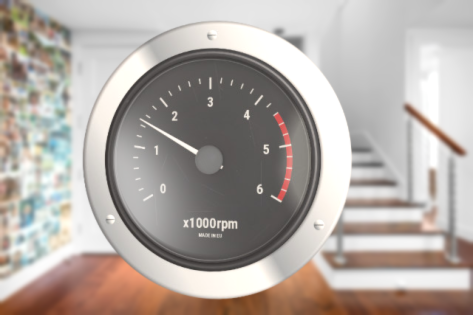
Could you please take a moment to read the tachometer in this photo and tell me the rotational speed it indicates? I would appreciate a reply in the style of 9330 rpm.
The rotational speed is 1500 rpm
